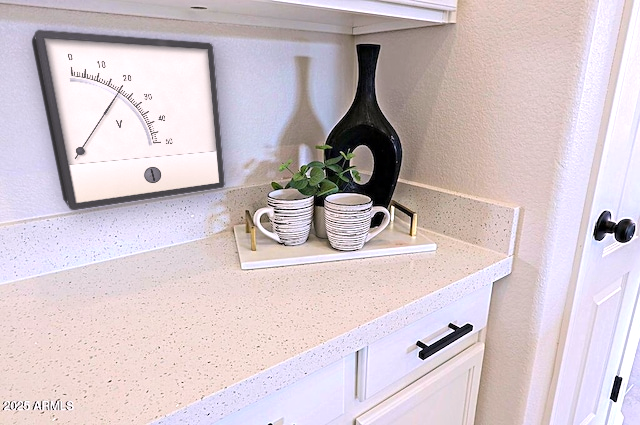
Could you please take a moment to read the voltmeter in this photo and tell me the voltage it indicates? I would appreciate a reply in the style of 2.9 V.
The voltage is 20 V
